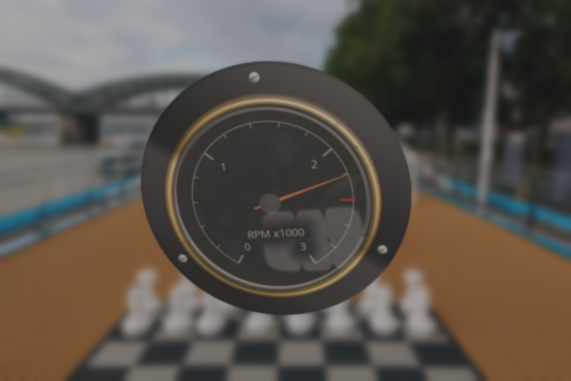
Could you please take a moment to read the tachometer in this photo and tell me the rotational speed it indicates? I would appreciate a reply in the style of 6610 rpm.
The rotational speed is 2200 rpm
